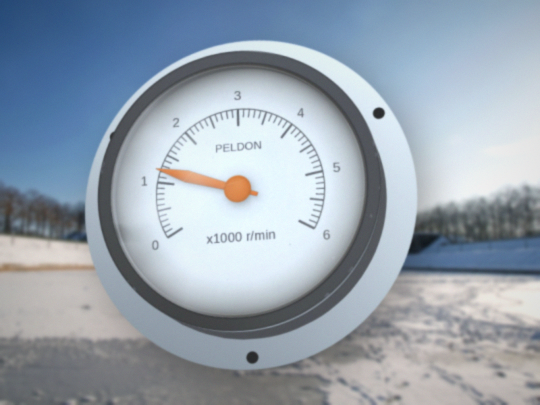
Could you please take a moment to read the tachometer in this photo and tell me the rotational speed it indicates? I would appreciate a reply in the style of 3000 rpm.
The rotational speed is 1200 rpm
